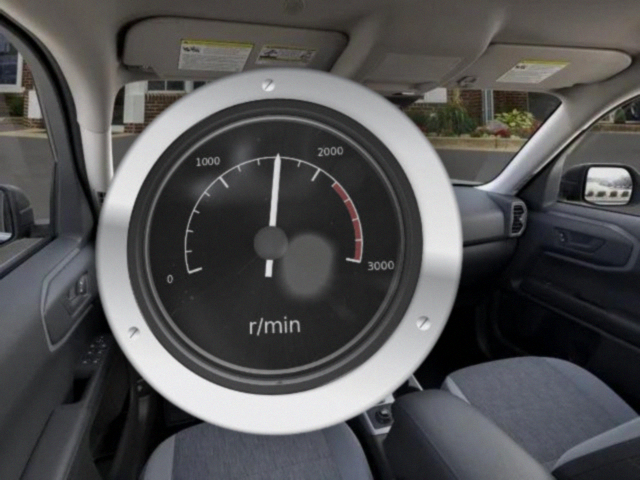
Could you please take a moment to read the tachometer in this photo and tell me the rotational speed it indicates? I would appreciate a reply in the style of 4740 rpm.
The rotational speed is 1600 rpm
